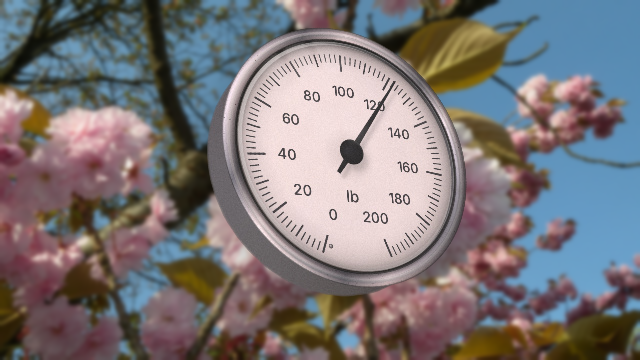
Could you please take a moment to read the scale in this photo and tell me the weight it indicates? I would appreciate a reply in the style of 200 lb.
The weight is 122 lb
